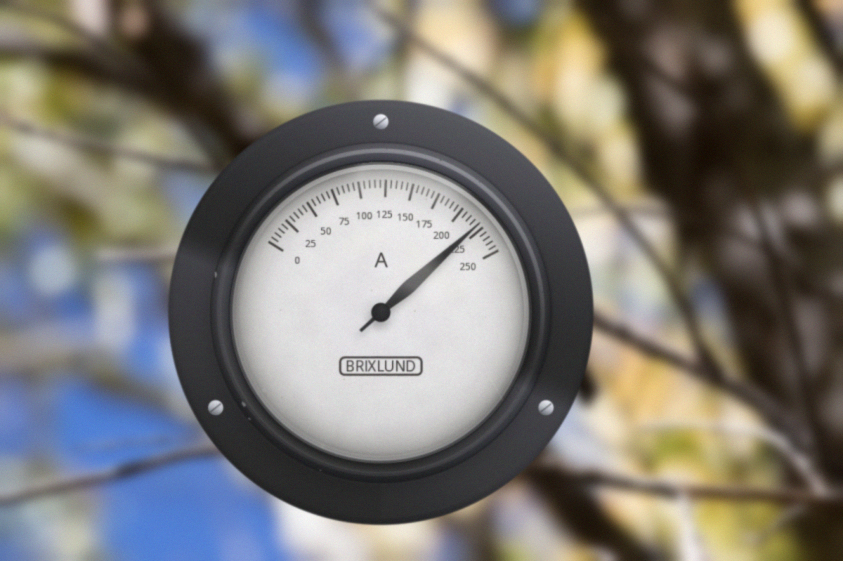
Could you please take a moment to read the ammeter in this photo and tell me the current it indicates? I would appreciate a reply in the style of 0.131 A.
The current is 220 A
